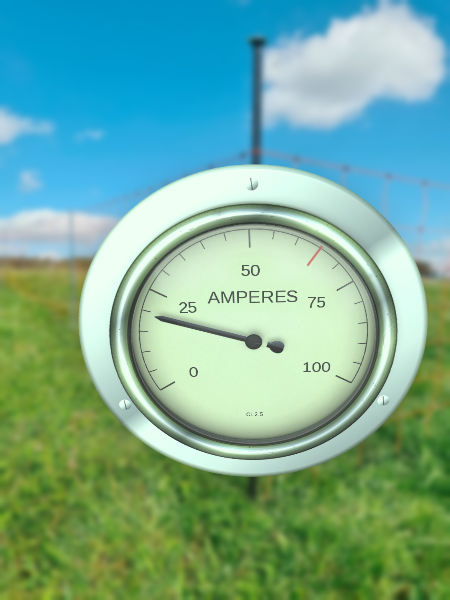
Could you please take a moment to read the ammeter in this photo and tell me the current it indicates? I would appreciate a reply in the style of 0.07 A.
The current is 20 A
